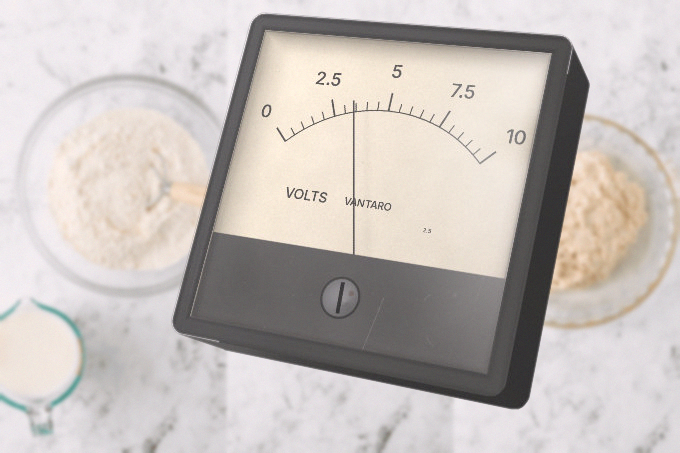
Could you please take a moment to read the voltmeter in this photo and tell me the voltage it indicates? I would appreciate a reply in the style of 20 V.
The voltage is 3.5 V
